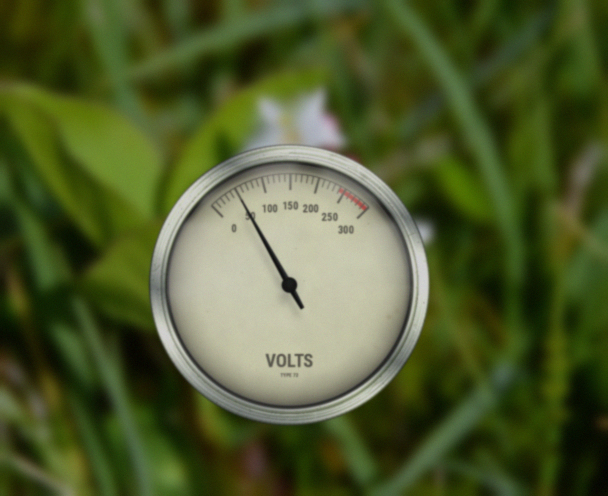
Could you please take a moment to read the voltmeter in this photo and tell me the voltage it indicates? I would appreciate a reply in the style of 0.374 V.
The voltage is 50 V
